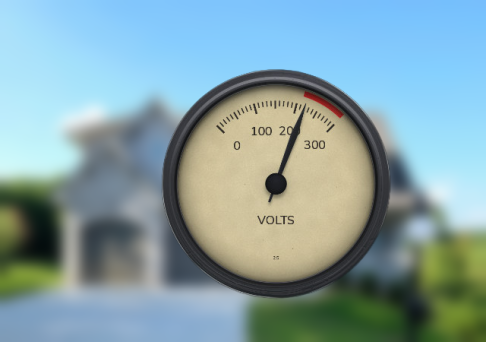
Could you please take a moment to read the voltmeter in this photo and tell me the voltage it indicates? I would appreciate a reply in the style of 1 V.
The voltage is 220 V
